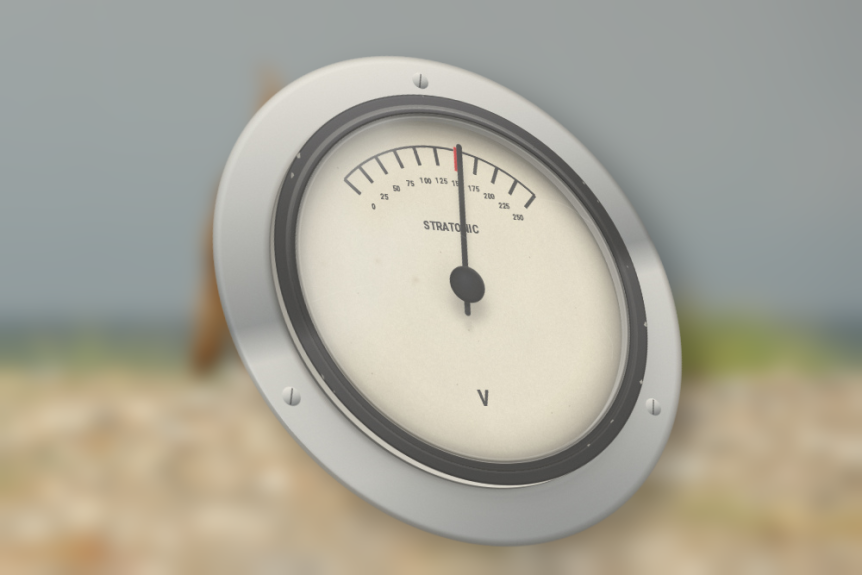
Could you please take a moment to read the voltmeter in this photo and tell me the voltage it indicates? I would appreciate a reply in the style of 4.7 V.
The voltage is 150 V
